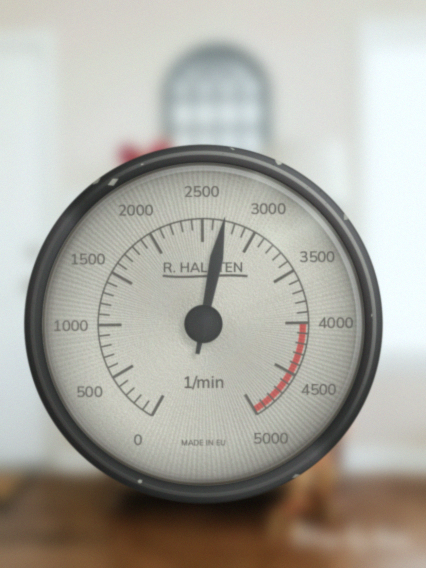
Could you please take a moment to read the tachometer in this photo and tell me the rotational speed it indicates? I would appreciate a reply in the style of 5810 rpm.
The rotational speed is 2700 rpm
